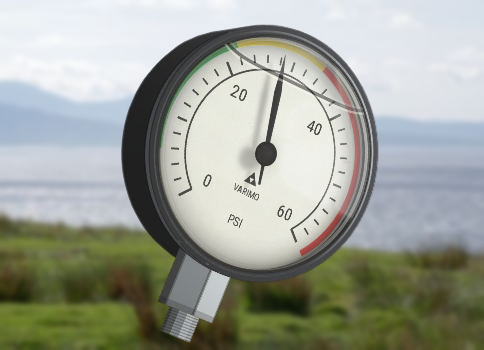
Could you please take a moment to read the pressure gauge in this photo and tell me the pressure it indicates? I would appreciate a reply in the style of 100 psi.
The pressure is 28 psi
